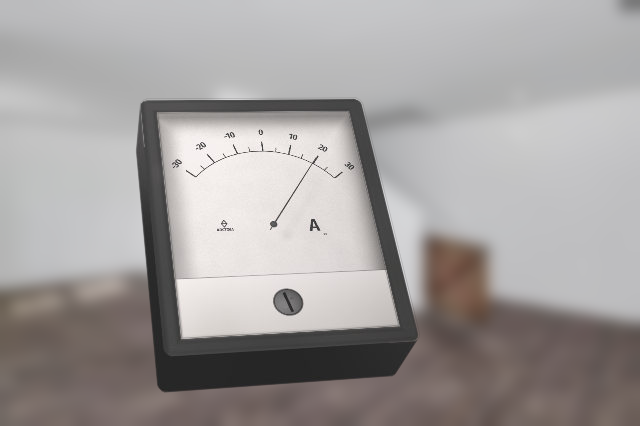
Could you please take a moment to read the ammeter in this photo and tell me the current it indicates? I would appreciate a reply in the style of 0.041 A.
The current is 20 A
